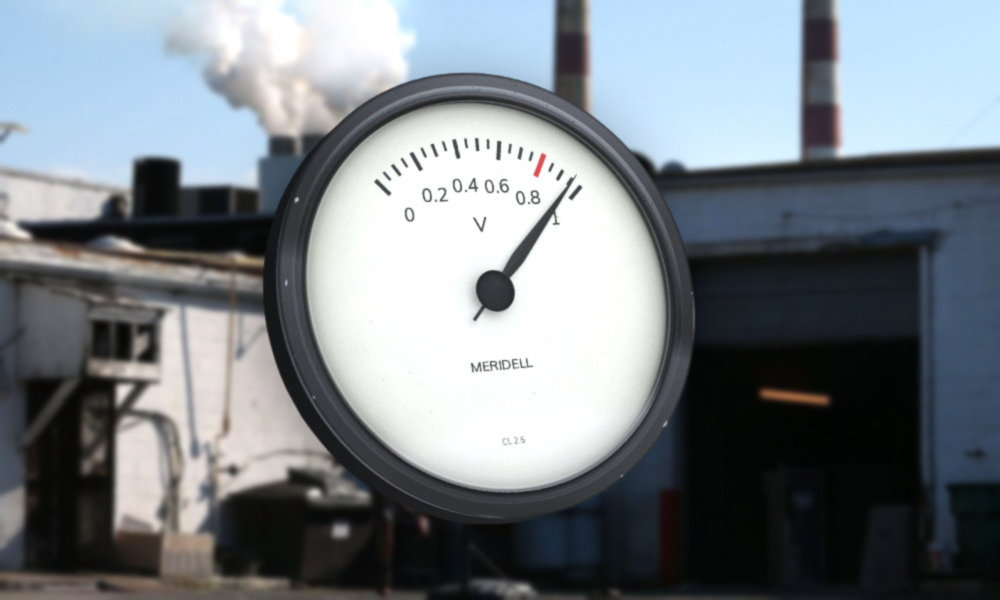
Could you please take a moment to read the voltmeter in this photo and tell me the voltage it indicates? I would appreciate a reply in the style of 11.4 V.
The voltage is 0.95 V
